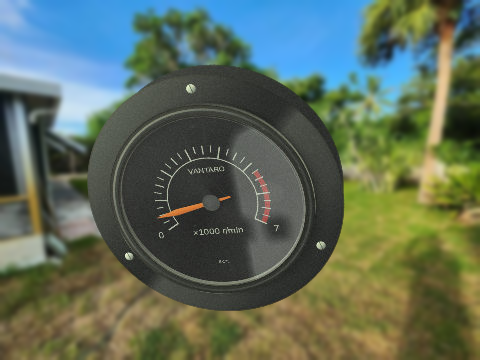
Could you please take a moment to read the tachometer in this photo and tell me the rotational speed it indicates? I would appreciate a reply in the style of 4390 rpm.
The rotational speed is 500 rpm
